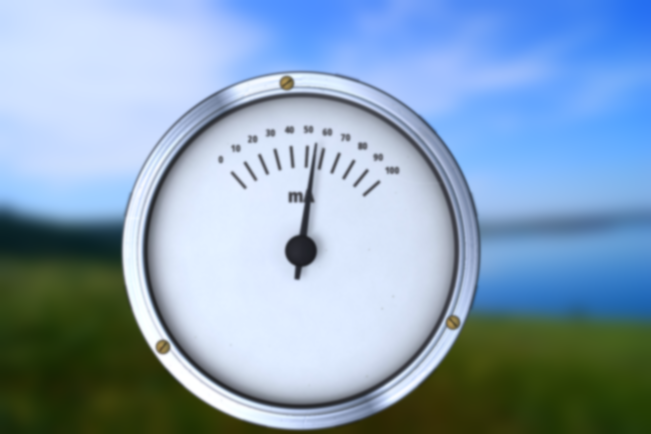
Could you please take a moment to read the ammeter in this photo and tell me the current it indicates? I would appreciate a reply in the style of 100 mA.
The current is 55 mA
